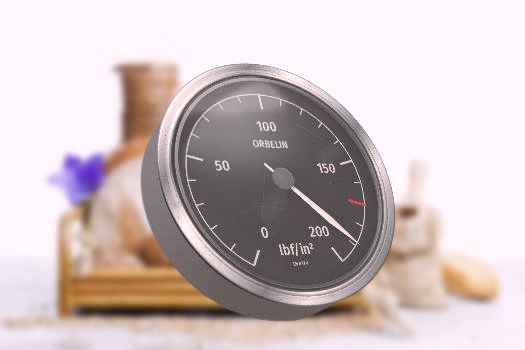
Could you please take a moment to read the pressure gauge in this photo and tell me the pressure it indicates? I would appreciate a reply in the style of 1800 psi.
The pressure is 190 psi
